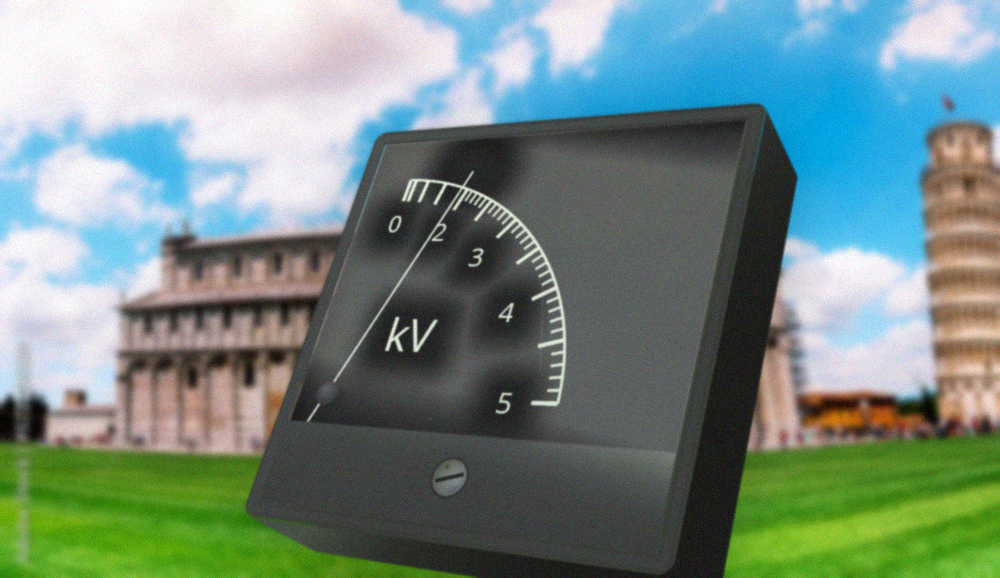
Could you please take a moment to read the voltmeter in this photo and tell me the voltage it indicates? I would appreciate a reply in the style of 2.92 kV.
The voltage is 2 kV
